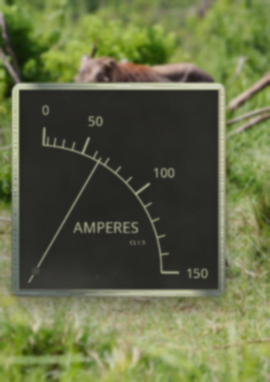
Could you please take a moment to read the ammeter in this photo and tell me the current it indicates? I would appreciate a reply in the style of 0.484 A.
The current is 65 A
